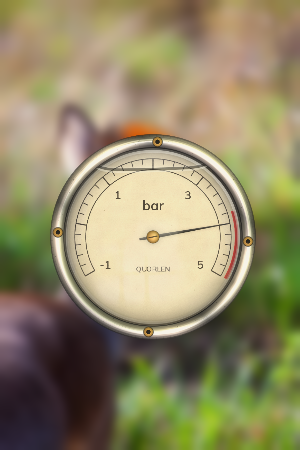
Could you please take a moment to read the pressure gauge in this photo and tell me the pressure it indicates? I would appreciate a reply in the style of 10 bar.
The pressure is 4 bar
